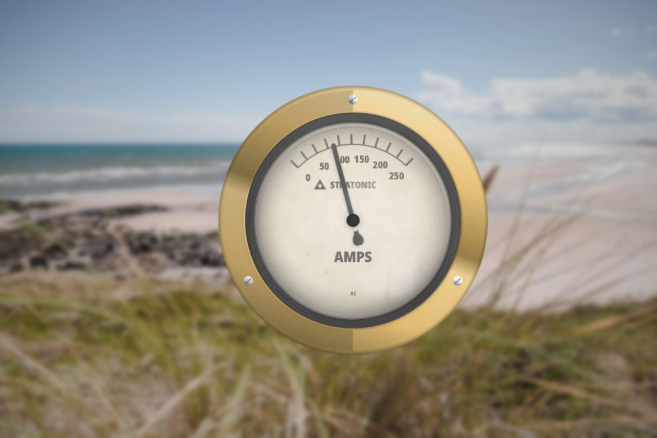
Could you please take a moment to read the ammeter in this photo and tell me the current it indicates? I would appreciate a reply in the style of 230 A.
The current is 87.5 A
